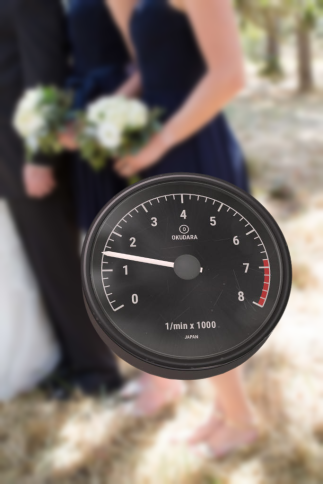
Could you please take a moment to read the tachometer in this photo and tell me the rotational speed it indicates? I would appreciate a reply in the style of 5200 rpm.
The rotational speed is 1400 rpm
